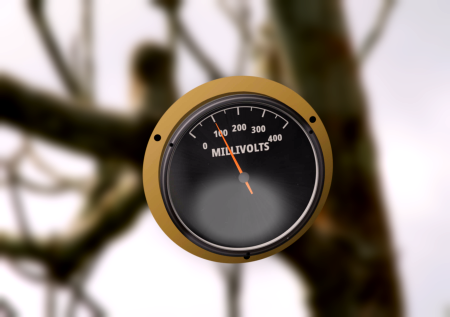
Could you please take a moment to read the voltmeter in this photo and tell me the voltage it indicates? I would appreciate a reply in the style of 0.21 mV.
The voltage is 100 mV
